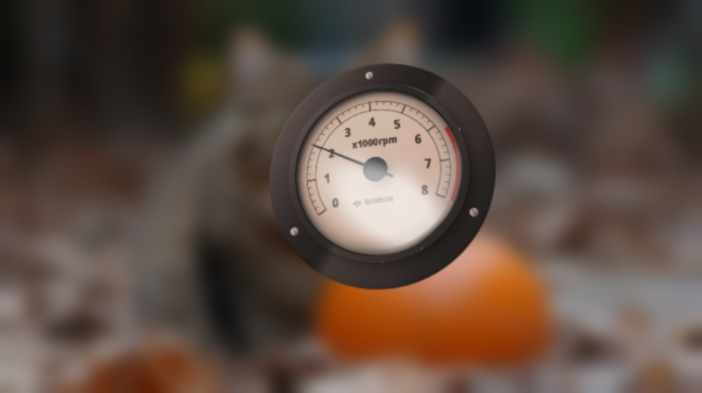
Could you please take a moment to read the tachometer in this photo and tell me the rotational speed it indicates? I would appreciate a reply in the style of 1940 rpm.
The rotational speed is 2000 rpm
